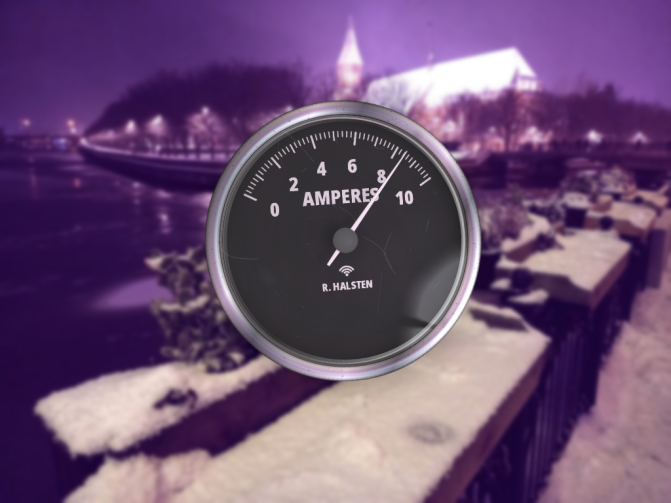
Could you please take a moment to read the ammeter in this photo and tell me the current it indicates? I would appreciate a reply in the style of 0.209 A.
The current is 8.4 A
